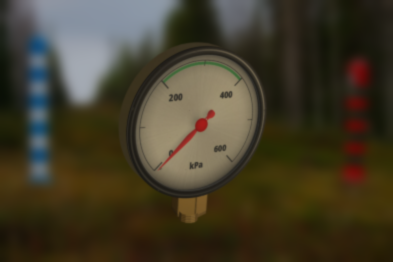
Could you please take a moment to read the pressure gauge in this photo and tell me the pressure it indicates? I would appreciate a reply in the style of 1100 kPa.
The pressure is 0 kPa
